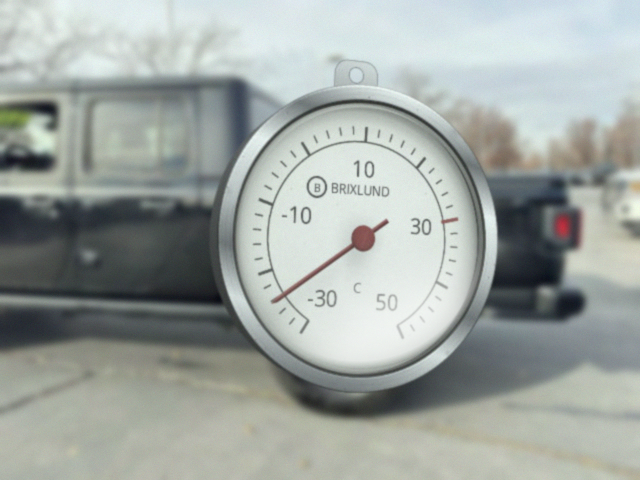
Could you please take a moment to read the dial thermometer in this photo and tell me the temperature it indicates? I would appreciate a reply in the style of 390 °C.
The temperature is -24 °C
